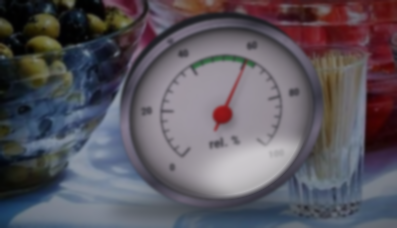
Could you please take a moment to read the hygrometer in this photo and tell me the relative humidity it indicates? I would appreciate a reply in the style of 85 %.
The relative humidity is 60 %
